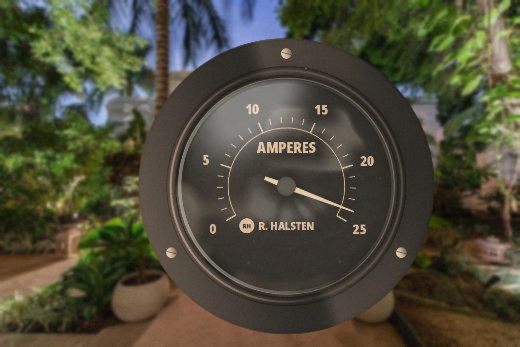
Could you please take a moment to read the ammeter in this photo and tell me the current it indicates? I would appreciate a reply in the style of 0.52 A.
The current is 24 A
